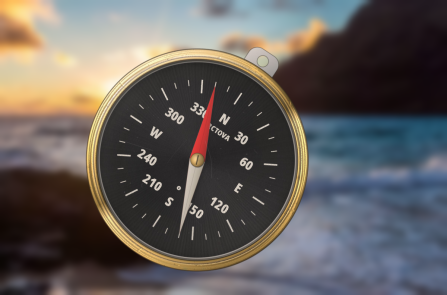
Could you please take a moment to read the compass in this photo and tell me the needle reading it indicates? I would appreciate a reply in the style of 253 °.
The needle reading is 340 °
